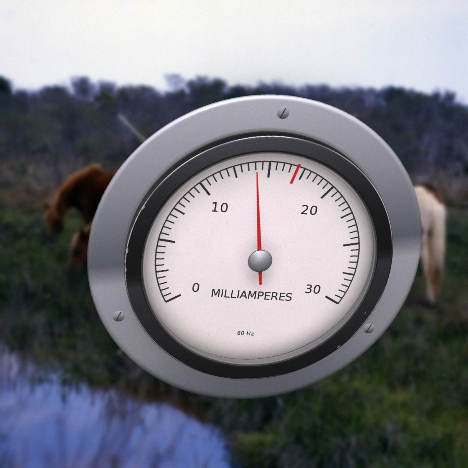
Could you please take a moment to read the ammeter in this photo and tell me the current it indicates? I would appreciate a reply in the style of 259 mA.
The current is 14 mA
